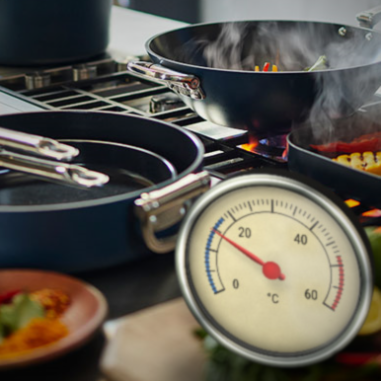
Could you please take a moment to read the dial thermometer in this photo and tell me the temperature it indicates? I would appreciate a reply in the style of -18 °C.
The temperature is 15 °C
